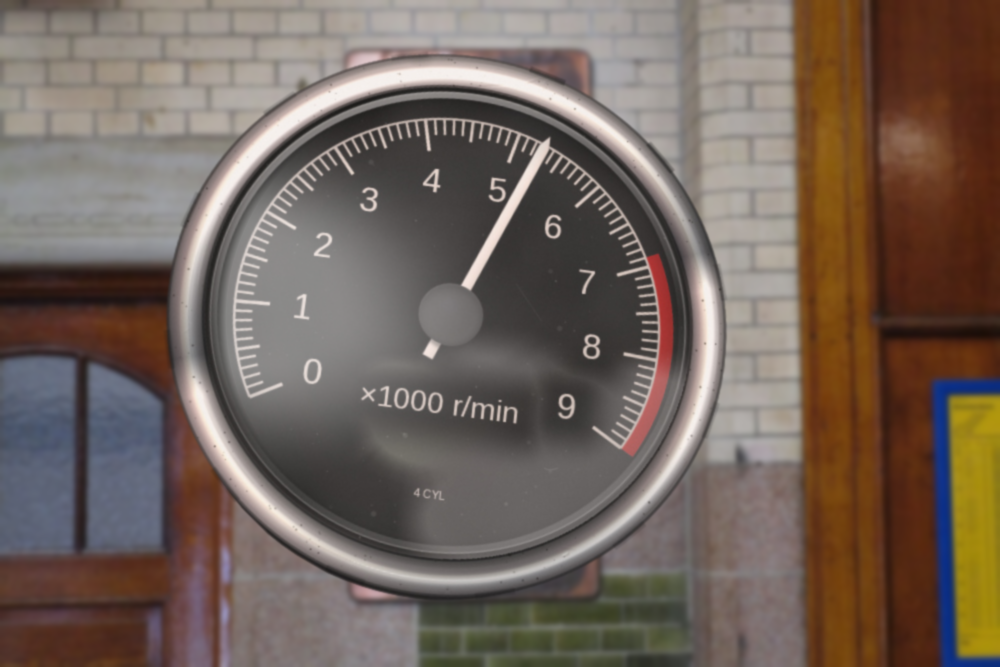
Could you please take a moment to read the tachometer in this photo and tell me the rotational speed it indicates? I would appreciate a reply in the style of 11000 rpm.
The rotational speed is 5300 rpm
